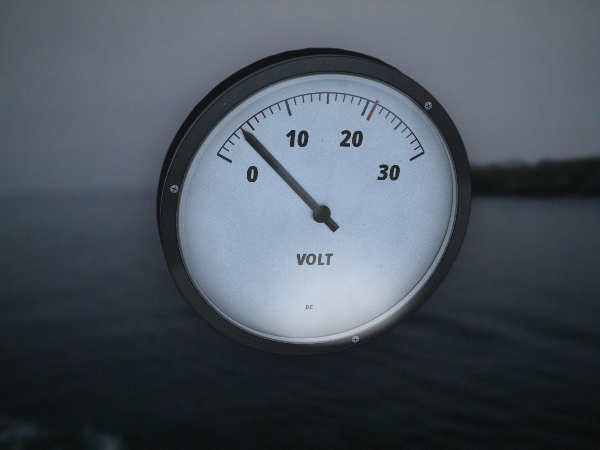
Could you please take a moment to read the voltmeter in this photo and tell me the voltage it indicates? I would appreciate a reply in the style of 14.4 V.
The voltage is 4 V
